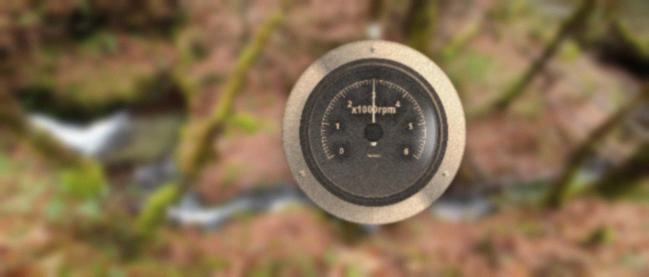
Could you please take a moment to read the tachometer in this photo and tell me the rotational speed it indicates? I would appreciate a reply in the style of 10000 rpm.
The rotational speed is 3000 rpm
